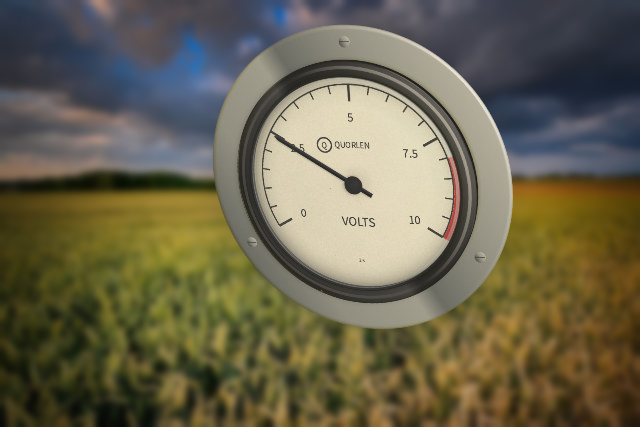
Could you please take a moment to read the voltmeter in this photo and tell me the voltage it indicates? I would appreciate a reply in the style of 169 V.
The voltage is 2.5 V
